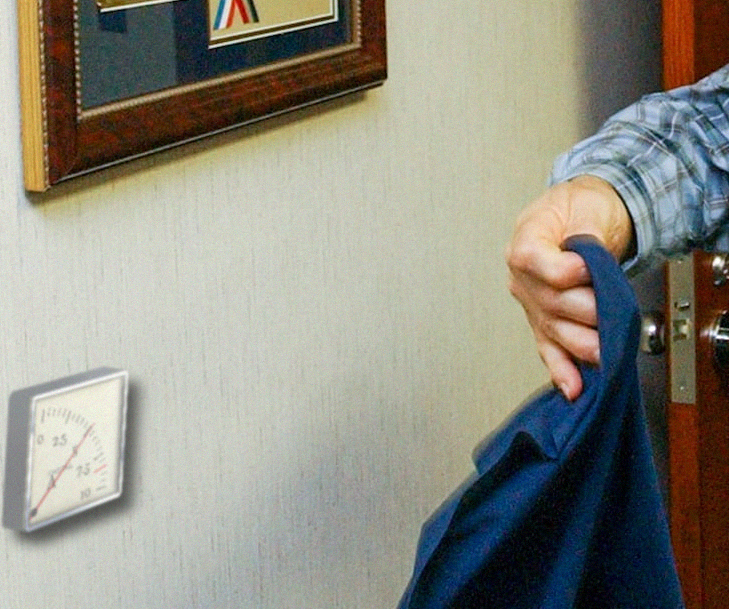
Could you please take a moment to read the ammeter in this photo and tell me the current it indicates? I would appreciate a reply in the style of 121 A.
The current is 5 A
